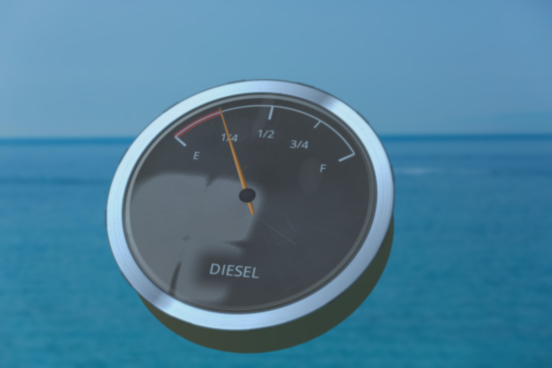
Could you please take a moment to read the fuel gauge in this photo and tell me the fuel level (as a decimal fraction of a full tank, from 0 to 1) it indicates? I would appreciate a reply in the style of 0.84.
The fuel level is 0.25
